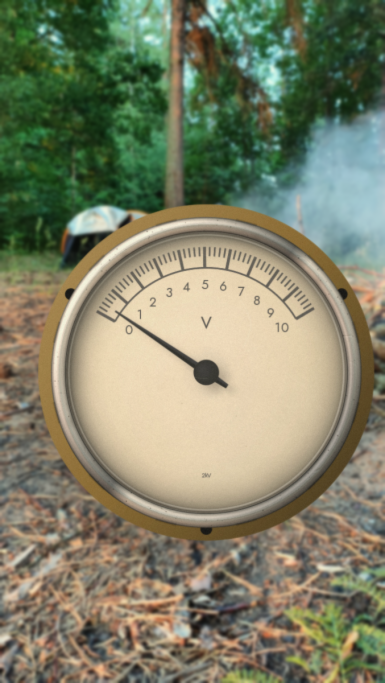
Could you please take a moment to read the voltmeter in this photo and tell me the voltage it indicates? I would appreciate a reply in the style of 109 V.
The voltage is 0.4 V
